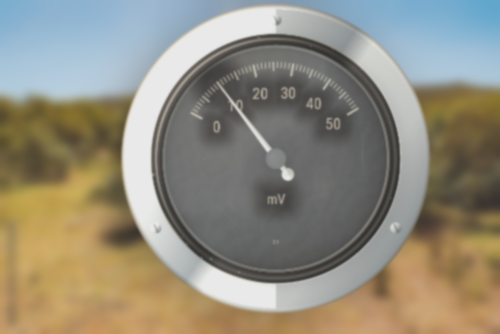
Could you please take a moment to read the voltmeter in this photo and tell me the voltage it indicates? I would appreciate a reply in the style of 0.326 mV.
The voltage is 10 mV
